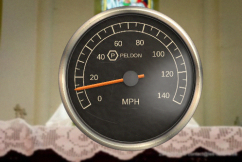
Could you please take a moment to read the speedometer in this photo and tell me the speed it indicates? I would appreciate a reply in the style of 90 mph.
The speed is 12.5 mph
